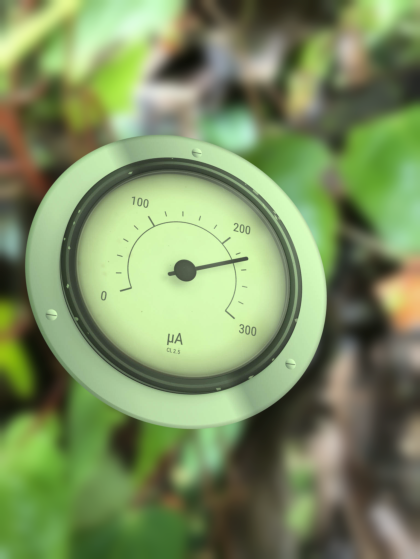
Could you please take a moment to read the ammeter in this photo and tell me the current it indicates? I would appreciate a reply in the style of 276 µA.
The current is 230 µA
